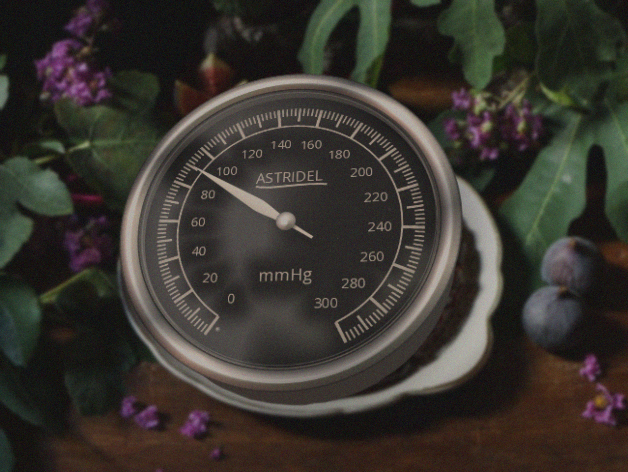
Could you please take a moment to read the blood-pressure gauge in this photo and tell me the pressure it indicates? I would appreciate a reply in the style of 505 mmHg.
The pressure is 90 mmHg
